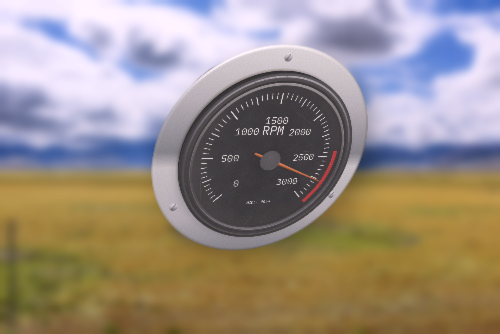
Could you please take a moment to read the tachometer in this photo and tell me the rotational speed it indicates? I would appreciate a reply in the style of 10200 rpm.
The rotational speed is 2750 rpm
